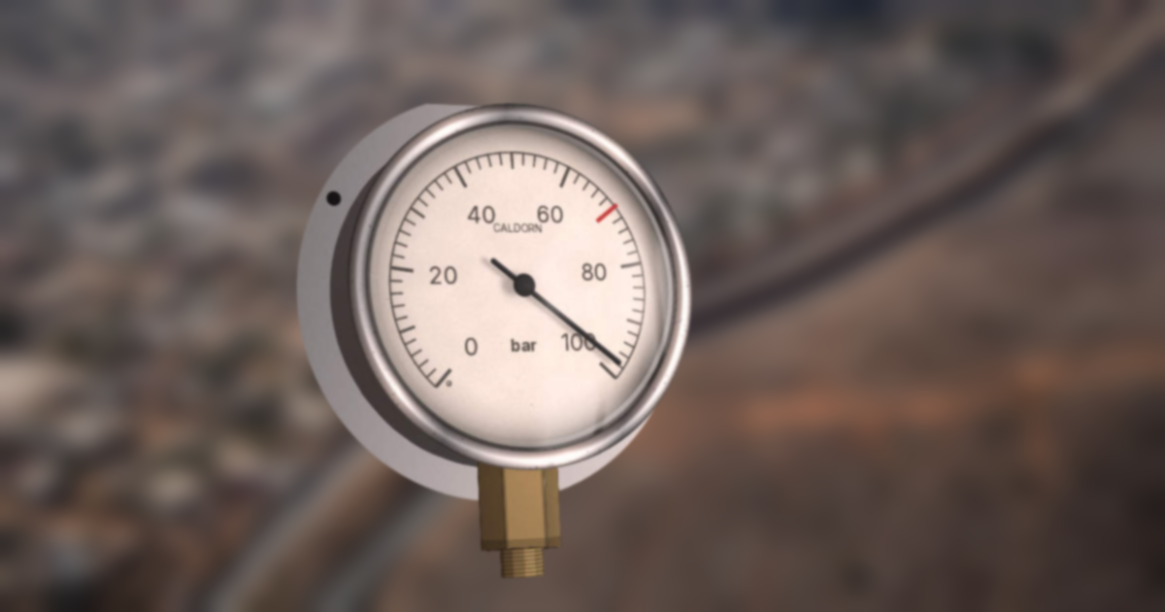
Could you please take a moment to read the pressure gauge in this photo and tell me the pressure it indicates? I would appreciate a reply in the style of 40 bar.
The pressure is 98 bar
